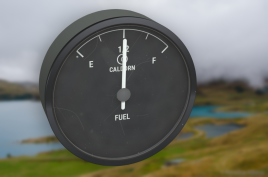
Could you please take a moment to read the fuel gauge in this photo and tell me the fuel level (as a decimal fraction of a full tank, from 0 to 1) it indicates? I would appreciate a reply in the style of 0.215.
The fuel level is 0.5
